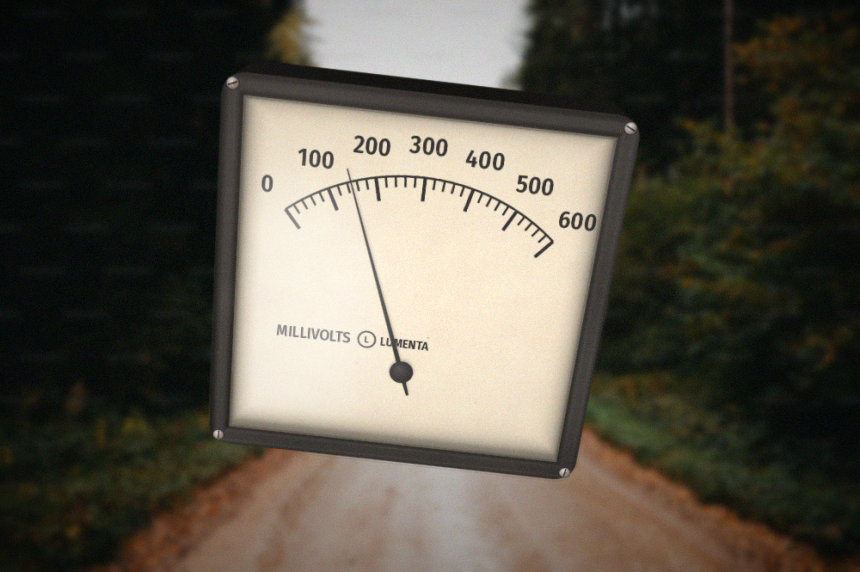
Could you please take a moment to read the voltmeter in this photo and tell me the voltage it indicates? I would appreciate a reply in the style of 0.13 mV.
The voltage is 150 mV
